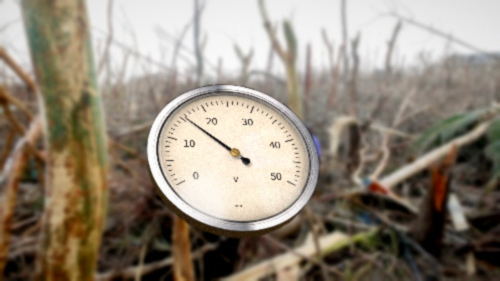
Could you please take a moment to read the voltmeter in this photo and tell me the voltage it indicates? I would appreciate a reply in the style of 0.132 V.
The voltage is 15 V
